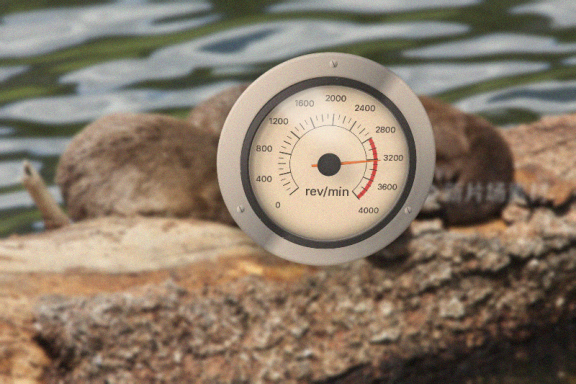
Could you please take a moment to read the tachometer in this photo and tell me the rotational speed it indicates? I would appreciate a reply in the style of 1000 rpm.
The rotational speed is 3200 rpm
